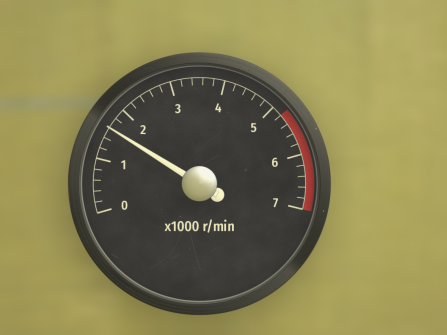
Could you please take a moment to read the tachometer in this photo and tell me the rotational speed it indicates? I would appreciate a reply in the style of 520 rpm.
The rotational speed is 1600 rpm
